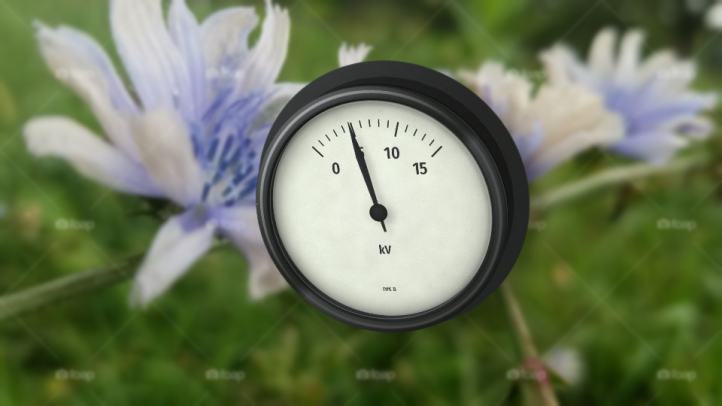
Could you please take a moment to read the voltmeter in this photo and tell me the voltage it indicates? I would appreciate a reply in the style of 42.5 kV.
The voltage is 5 kV
